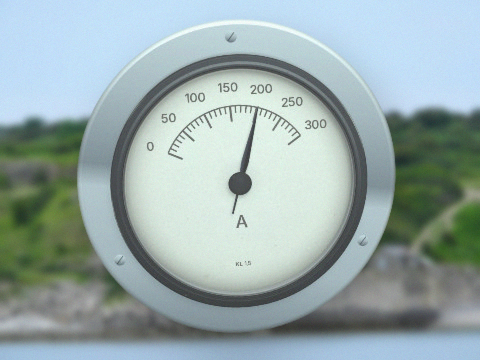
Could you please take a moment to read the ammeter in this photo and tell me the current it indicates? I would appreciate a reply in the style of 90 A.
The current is 200 A
